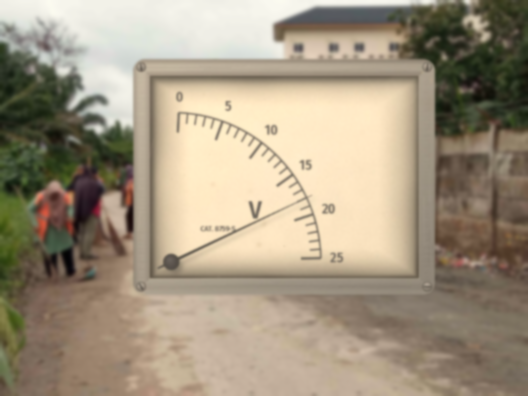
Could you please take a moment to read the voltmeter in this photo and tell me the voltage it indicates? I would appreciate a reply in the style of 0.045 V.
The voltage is 18 V
